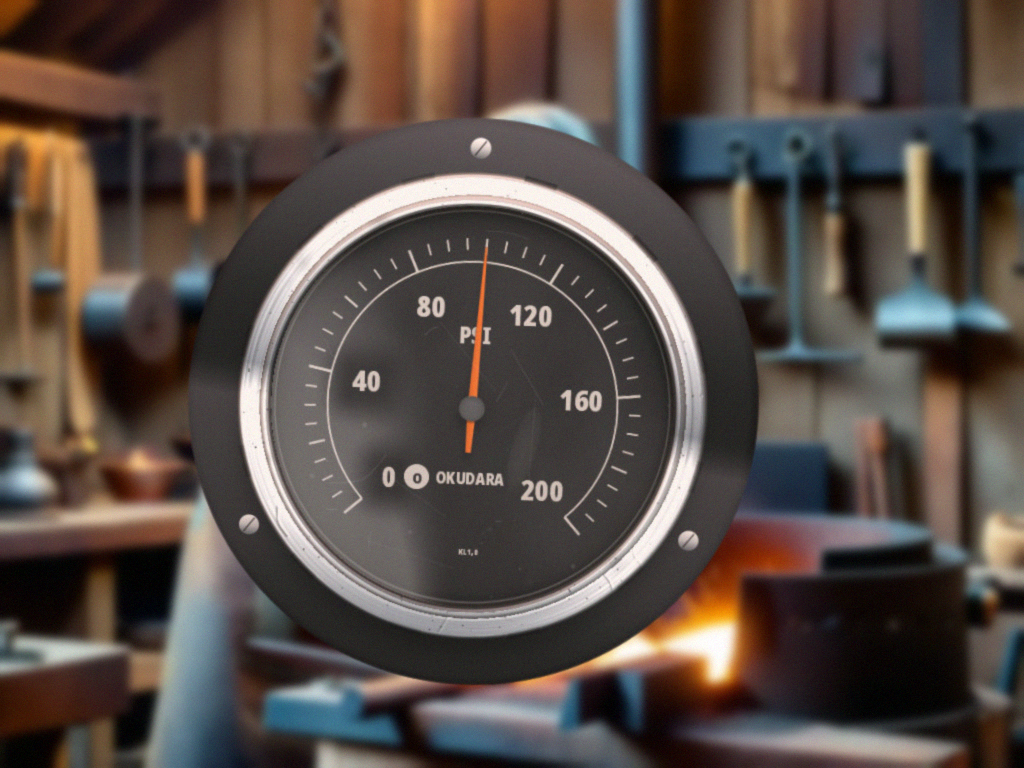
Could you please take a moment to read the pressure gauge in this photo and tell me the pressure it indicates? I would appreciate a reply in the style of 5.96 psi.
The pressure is 100 psi
